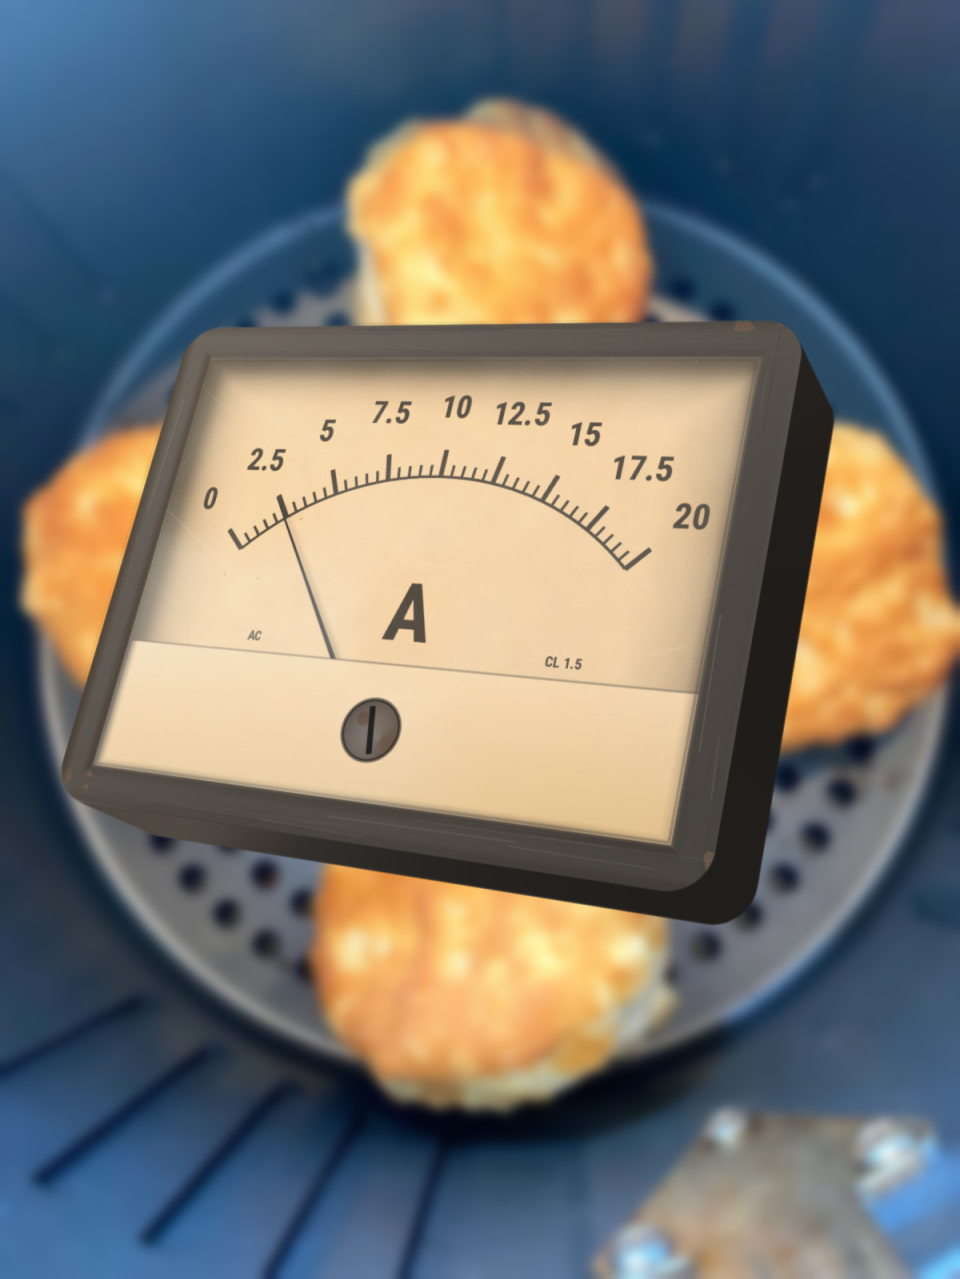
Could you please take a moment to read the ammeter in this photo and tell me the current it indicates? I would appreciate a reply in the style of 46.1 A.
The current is 2.5 A
